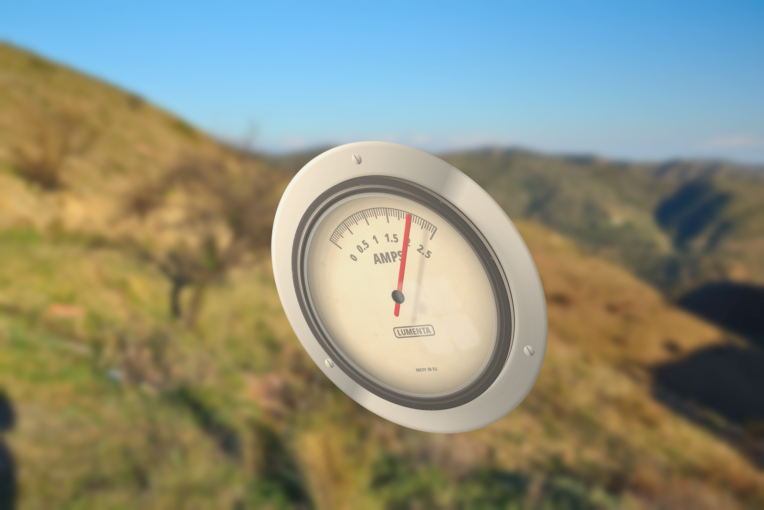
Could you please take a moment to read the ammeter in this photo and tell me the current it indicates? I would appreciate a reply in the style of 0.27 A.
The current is 2 A
